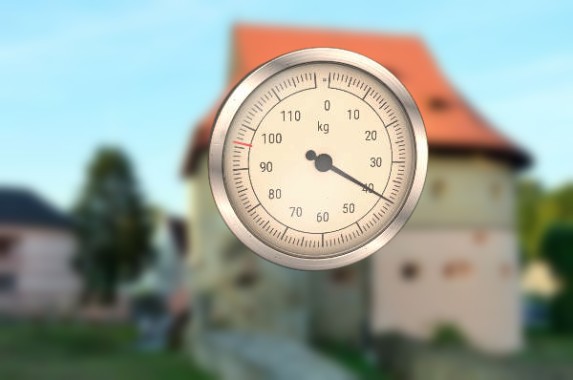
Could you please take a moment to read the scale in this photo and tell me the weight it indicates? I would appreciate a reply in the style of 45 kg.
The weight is 40 kg
